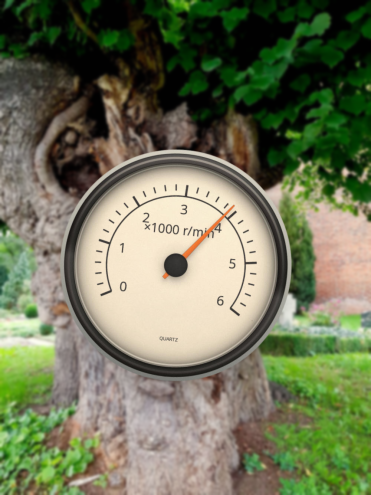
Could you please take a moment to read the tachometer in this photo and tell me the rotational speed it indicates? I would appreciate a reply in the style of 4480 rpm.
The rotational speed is 3900 rpm
